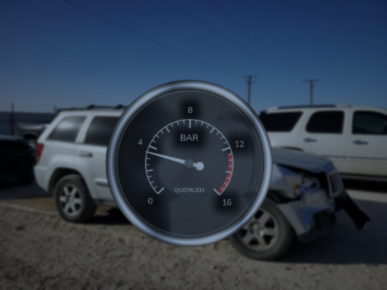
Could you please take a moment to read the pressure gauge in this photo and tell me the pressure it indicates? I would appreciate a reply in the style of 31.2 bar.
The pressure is 3.5 bar
